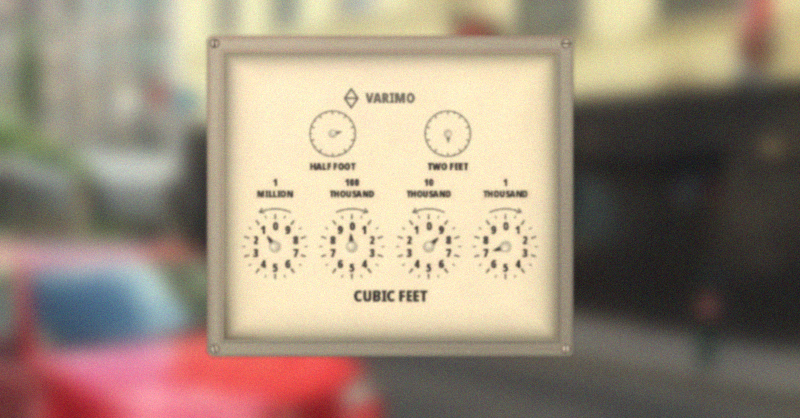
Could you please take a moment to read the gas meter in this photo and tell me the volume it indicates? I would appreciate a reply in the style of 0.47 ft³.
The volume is 98700 ft³
